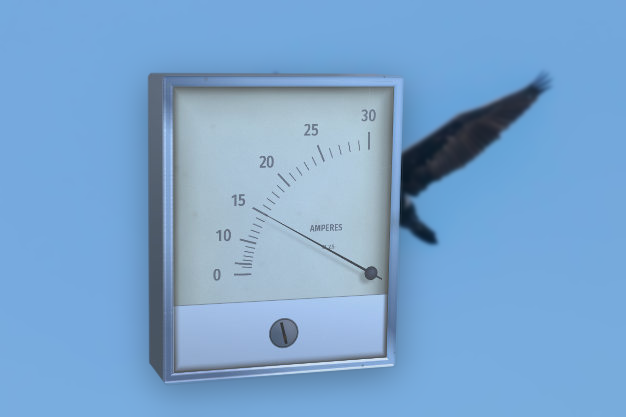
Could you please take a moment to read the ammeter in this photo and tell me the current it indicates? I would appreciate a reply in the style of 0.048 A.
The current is 15 A
